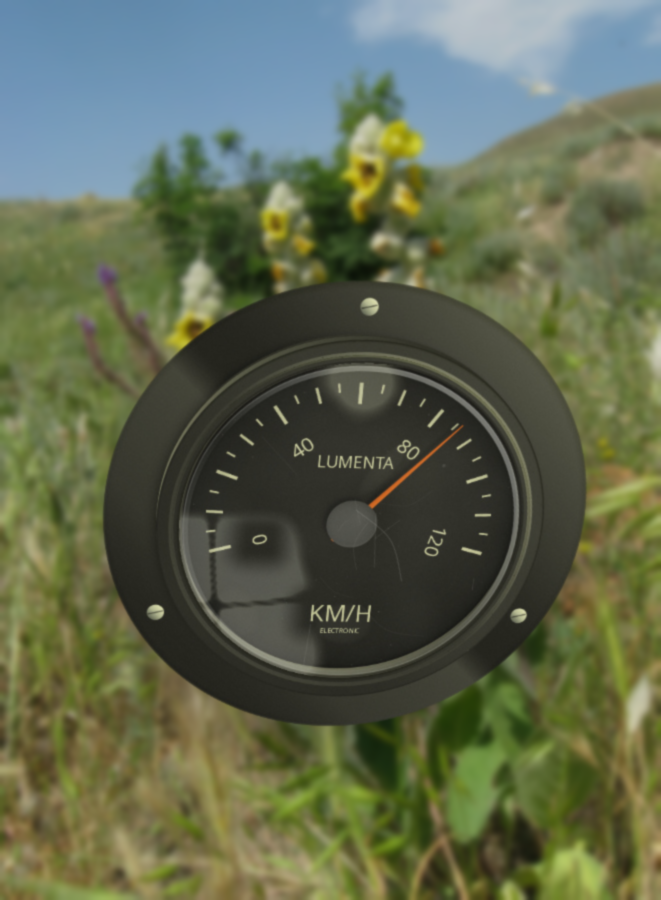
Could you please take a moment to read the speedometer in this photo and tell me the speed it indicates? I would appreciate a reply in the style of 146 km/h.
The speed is 85 km/h
